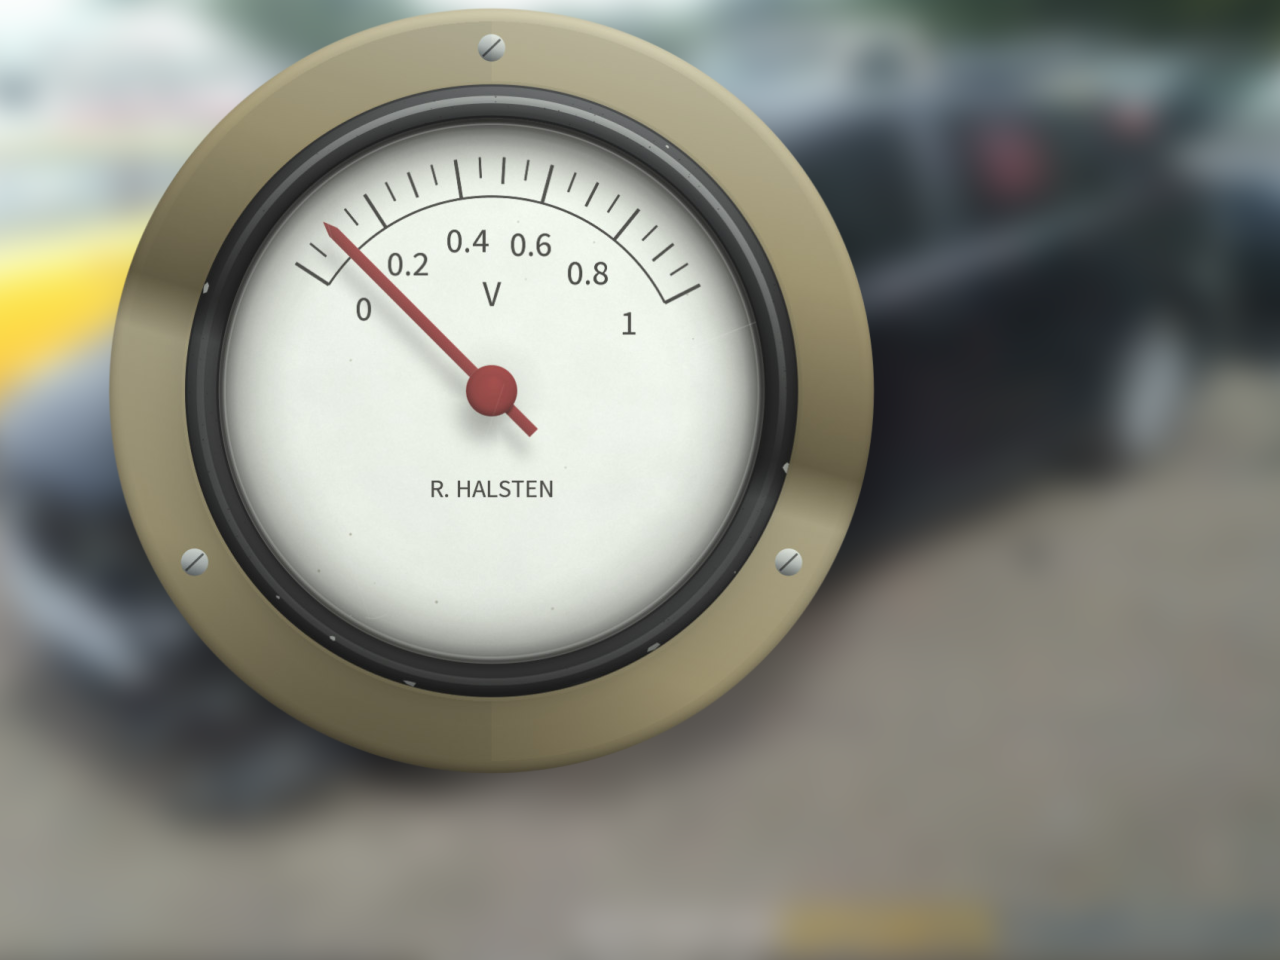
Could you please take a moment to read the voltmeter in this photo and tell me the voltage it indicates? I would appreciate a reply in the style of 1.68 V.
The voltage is 0.1 V
